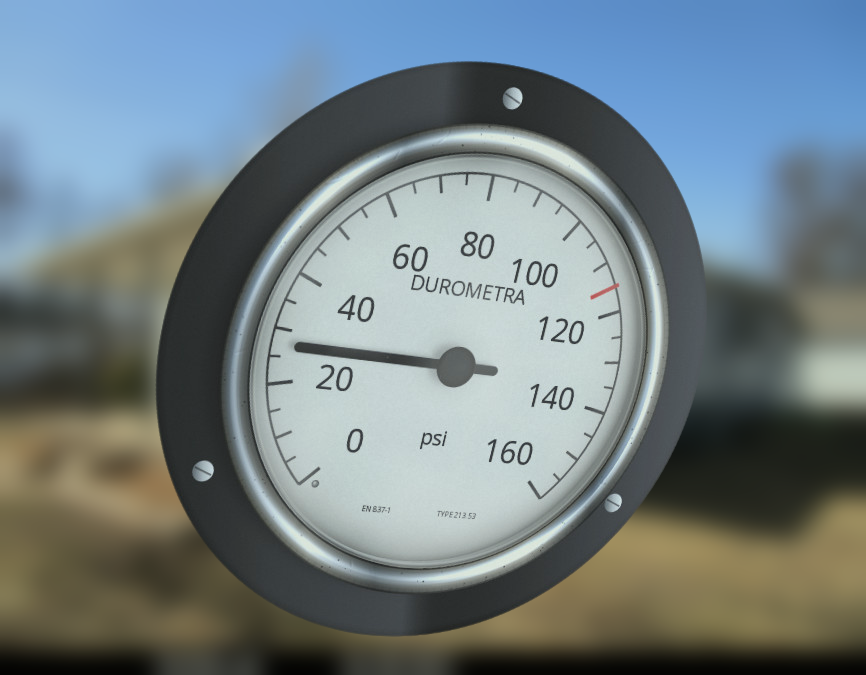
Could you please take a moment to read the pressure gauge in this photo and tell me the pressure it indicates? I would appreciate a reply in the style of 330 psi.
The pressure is 27.5 psi
